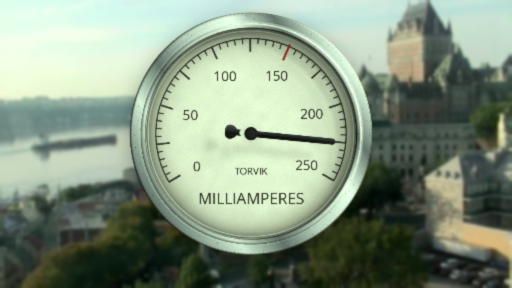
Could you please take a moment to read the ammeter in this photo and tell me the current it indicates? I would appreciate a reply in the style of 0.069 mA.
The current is 225 mA
